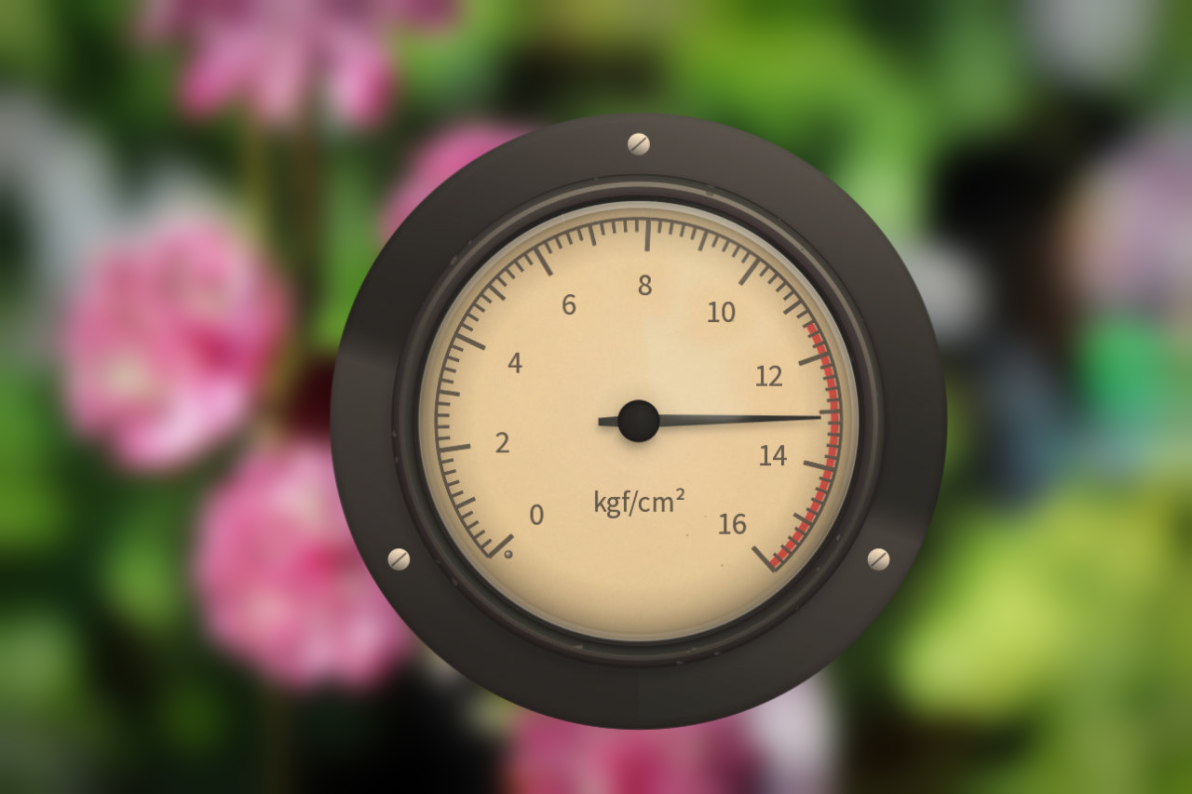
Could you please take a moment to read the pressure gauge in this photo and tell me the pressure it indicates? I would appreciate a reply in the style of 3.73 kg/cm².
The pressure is 13.1 kg/cm²
